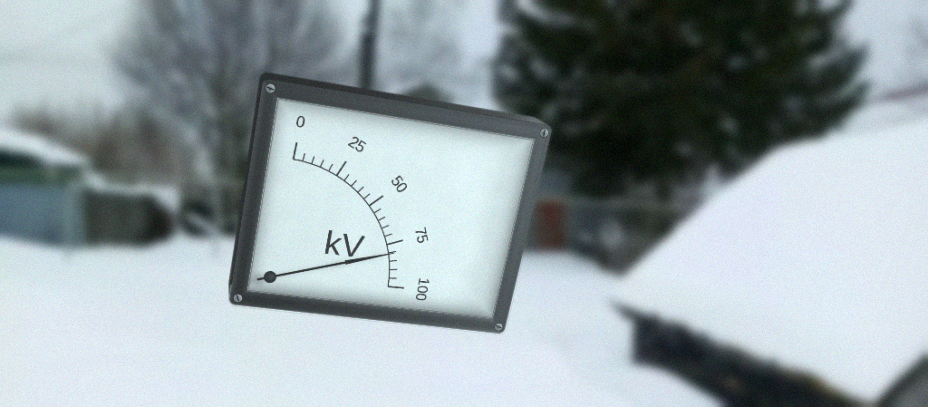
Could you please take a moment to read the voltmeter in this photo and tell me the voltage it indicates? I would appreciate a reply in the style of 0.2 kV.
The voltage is 80 kV
